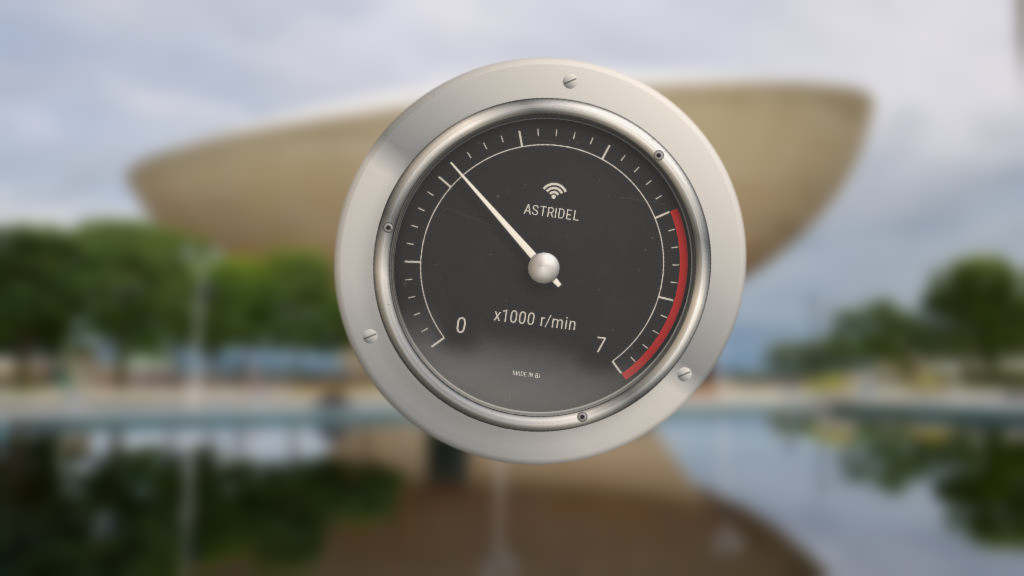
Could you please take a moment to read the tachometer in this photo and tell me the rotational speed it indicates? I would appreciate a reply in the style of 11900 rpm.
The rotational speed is 2200 rpm
